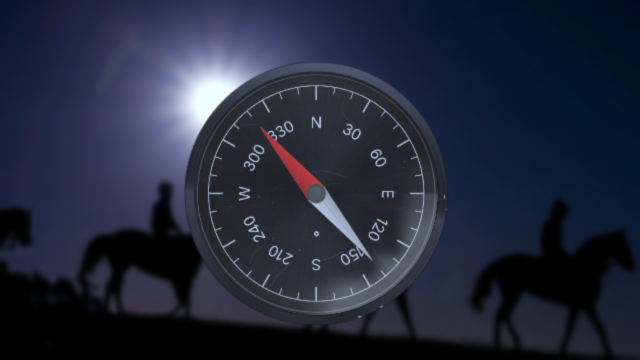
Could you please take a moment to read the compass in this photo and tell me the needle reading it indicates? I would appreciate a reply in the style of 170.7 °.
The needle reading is 320 °
